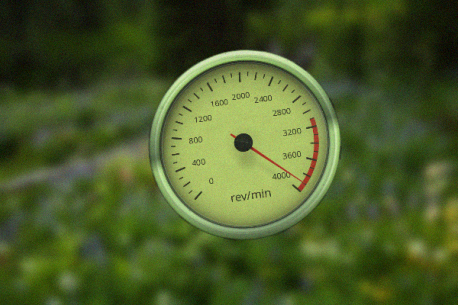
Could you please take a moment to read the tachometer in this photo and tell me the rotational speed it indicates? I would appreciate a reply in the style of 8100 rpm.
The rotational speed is 3900 rpm
